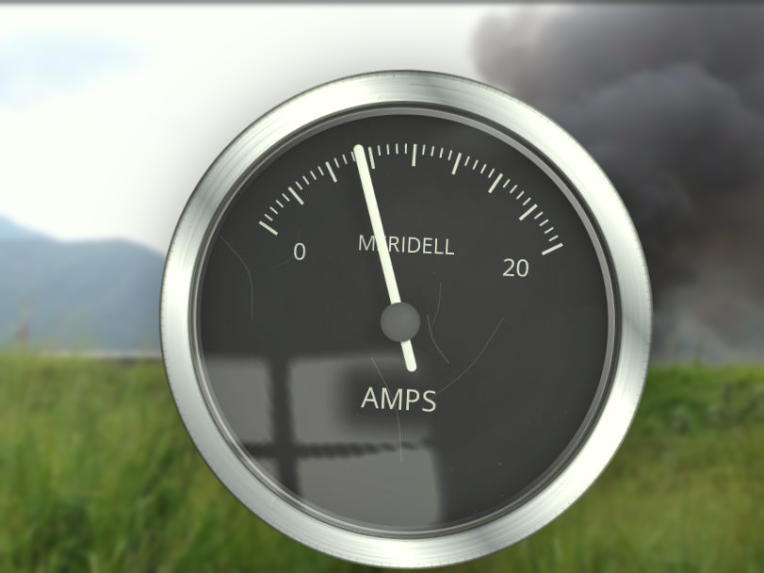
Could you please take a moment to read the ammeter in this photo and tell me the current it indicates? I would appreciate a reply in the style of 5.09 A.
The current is 7 A
